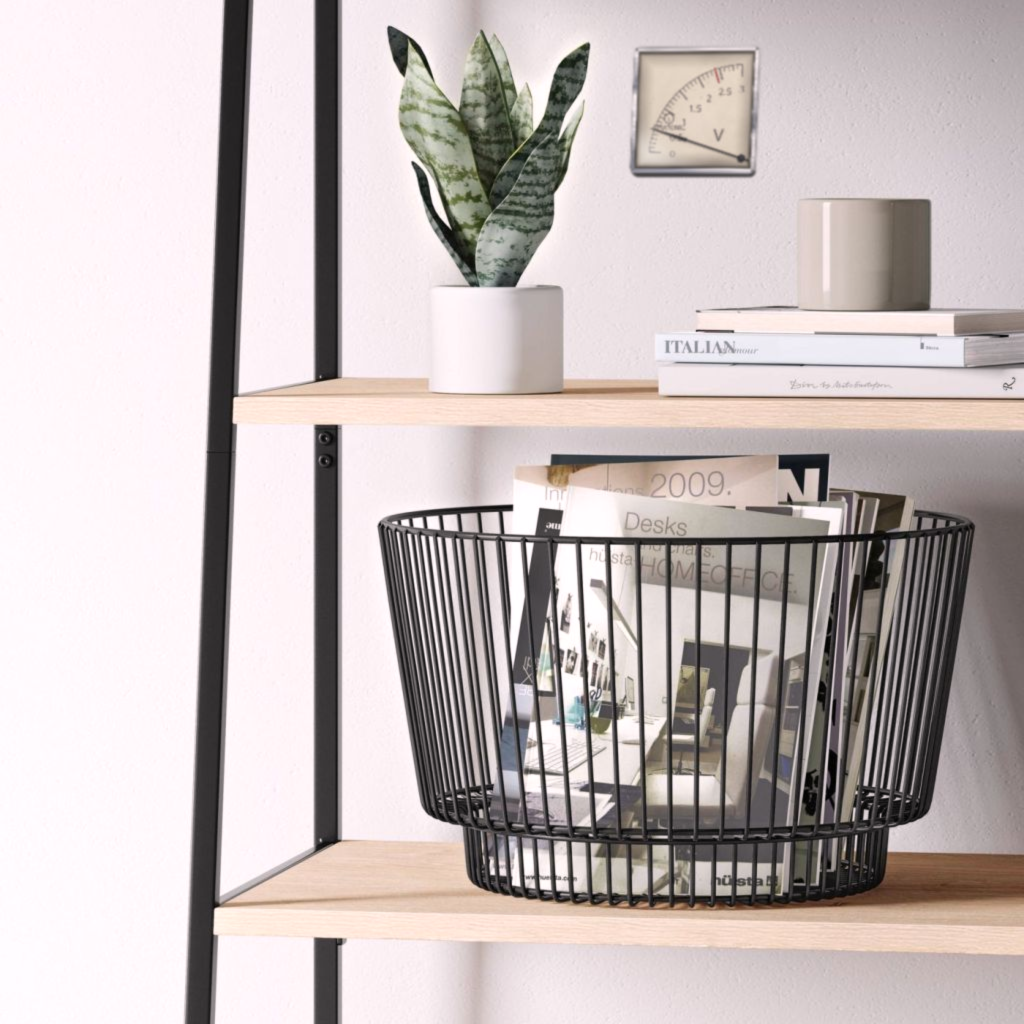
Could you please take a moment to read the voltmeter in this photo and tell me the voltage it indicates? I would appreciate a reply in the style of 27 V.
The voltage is 0.5 V
